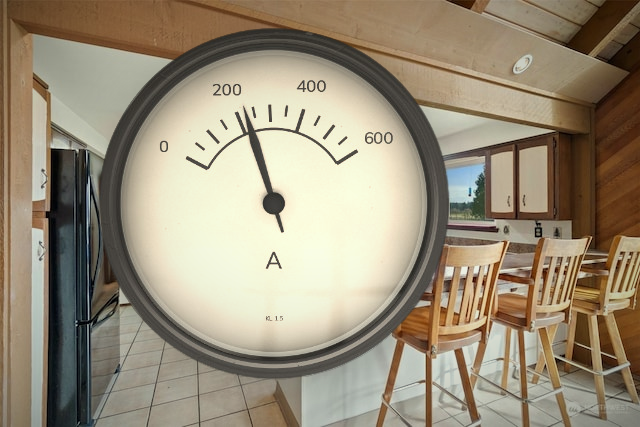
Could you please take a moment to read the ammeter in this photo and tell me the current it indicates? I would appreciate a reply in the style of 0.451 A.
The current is 225 A
